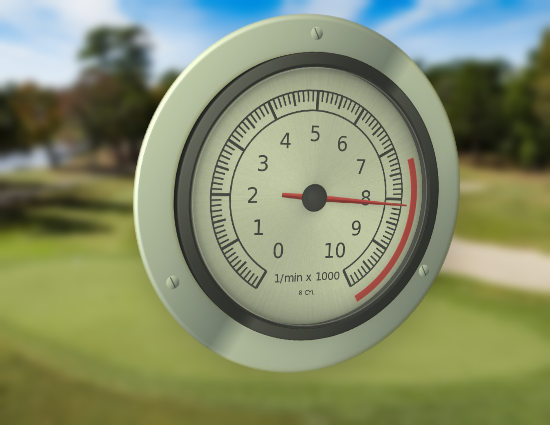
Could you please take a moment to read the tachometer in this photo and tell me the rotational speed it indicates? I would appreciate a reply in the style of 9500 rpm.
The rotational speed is 8100 rpm
